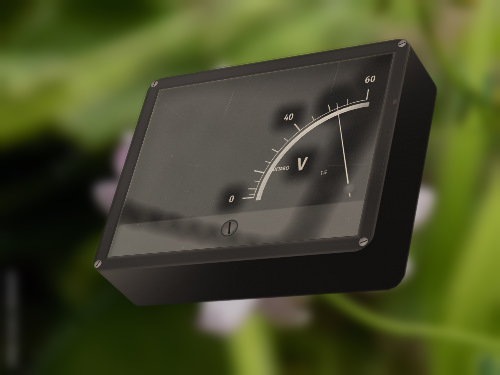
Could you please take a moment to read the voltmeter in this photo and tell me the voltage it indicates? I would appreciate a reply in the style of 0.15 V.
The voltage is 52.5 V
